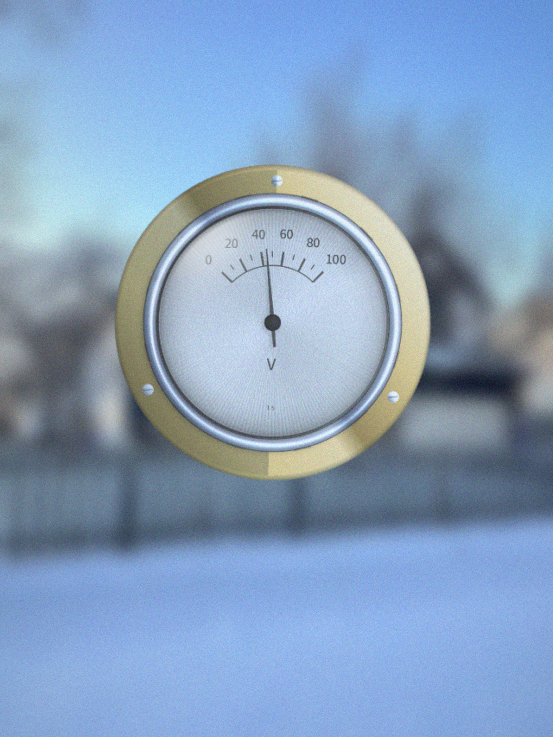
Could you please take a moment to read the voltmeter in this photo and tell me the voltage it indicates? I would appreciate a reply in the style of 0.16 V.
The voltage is 45 V
